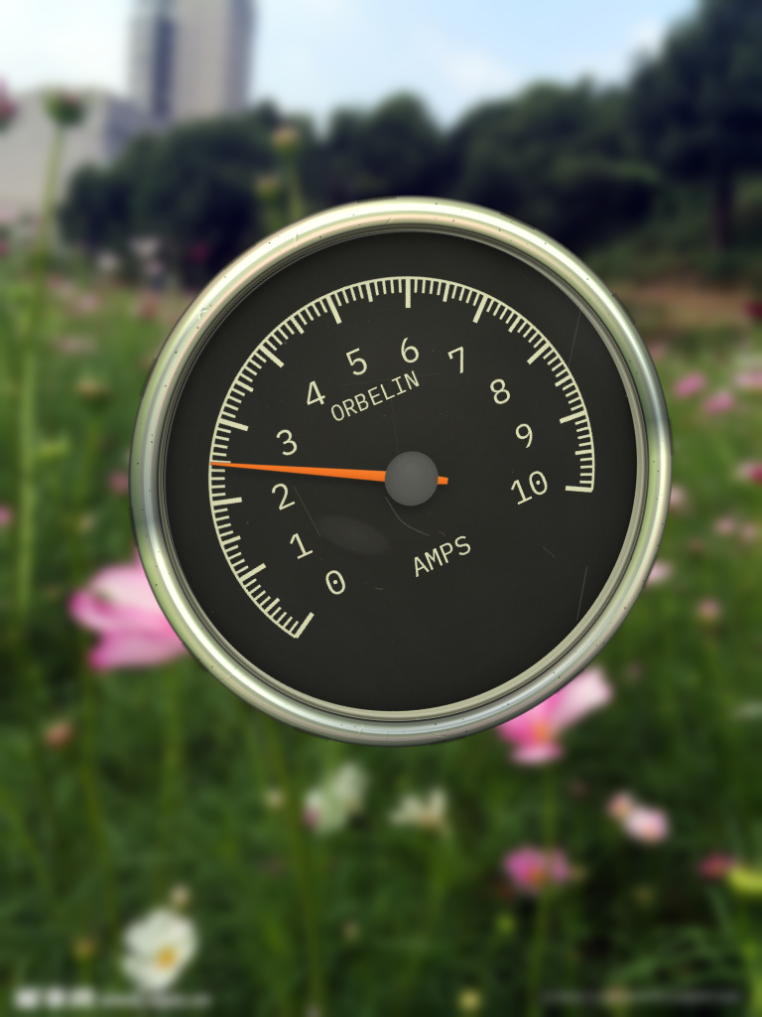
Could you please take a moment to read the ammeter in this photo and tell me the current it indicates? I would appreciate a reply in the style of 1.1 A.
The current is 2.5 A
